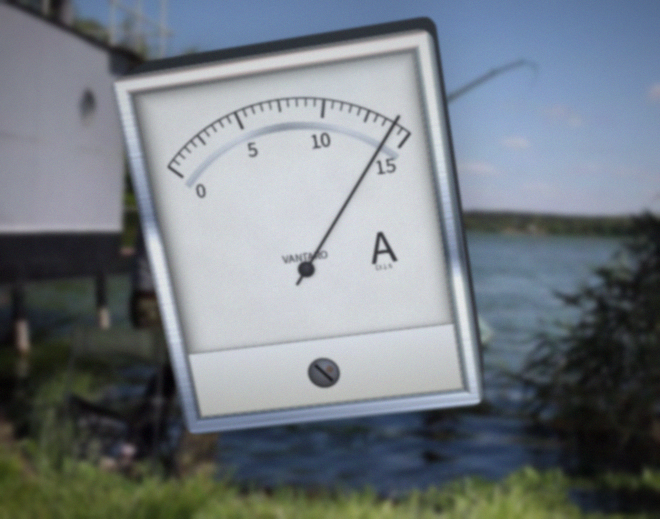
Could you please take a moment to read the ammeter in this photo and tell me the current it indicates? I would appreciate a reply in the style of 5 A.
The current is 14 A
